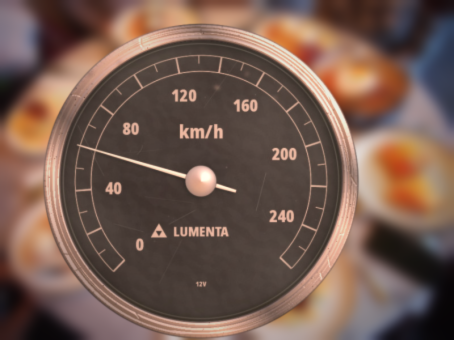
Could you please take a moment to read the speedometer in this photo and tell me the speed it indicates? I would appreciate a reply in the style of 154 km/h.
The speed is 60 km/h
